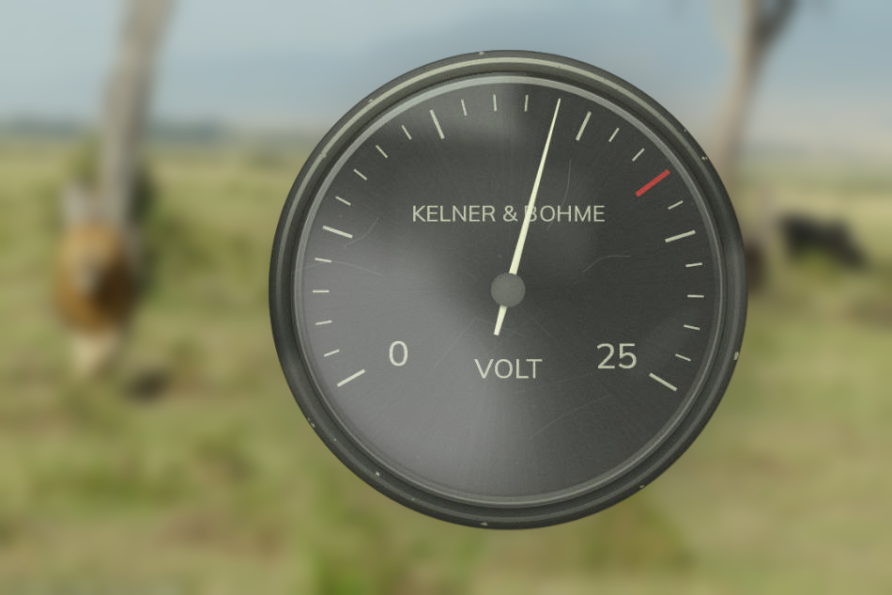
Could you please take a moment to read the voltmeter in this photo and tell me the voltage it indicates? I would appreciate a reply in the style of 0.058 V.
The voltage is 14 V
